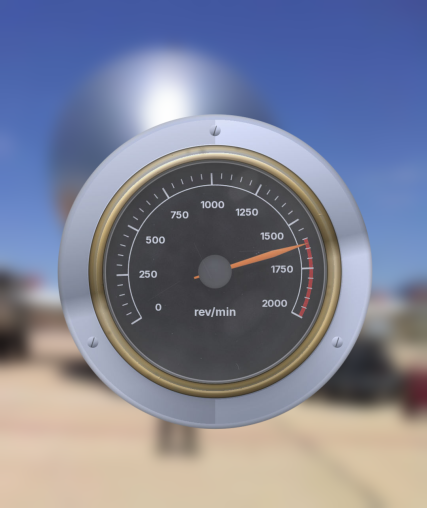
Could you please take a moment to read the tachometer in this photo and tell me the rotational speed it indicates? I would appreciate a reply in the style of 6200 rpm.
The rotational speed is 1625 rpm
